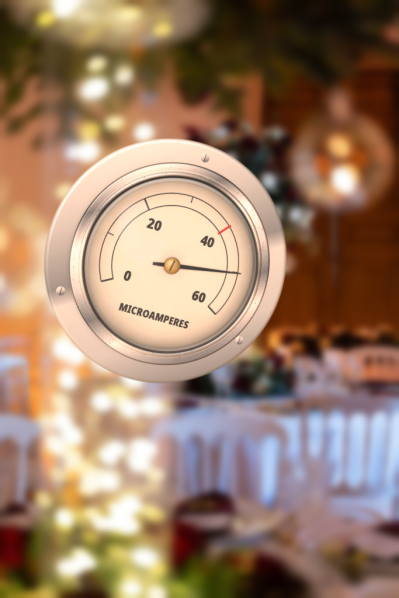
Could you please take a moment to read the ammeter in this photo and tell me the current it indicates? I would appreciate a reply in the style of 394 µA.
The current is 50 µA
